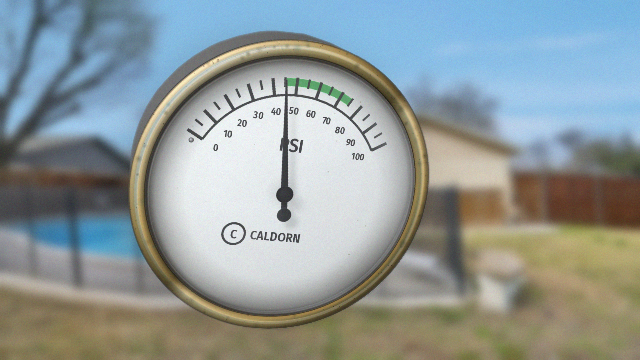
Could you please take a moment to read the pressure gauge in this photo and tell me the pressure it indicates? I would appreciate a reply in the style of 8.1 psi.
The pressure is 45 psi
